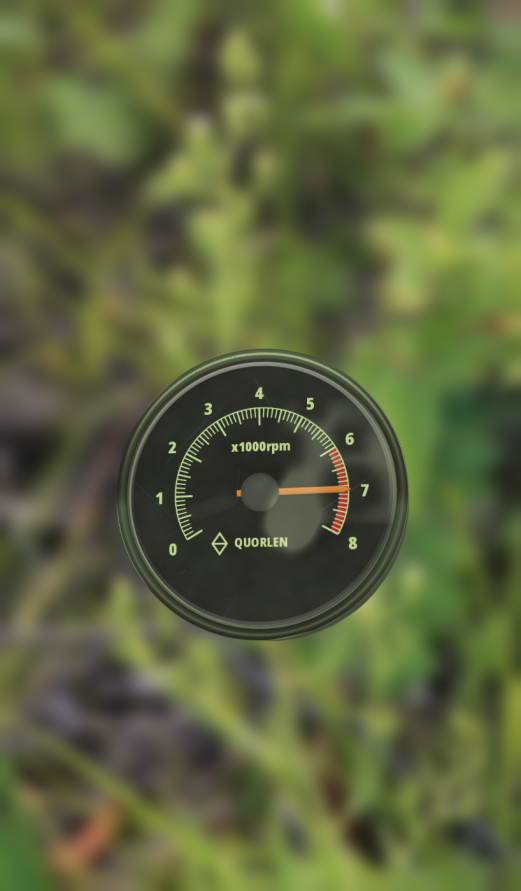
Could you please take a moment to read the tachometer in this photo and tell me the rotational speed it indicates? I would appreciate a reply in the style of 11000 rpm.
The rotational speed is 7000 rpm
